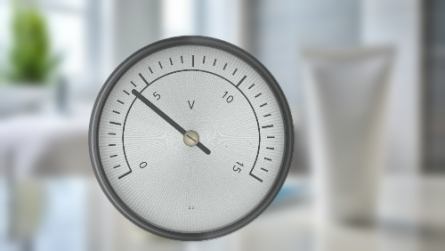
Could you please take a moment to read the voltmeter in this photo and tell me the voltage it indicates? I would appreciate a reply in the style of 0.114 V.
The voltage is 4.25 V
